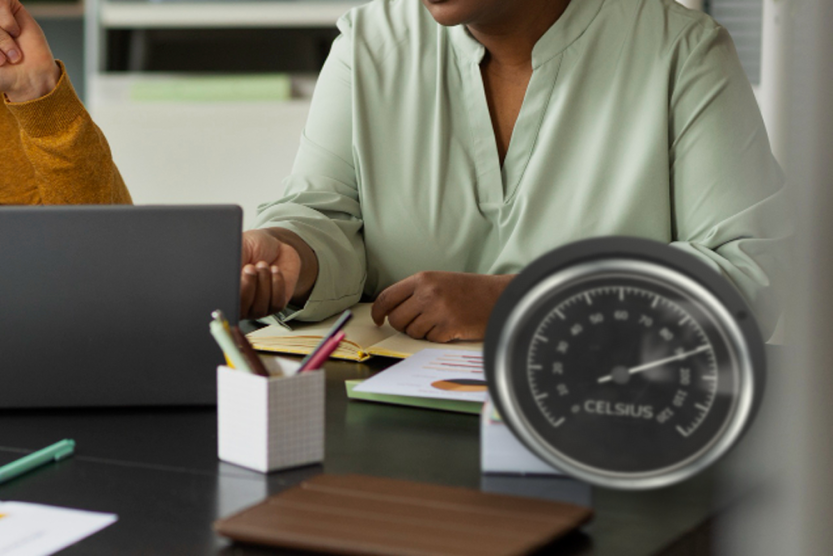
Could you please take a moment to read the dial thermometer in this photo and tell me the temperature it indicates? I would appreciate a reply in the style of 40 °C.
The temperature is 90 °C
